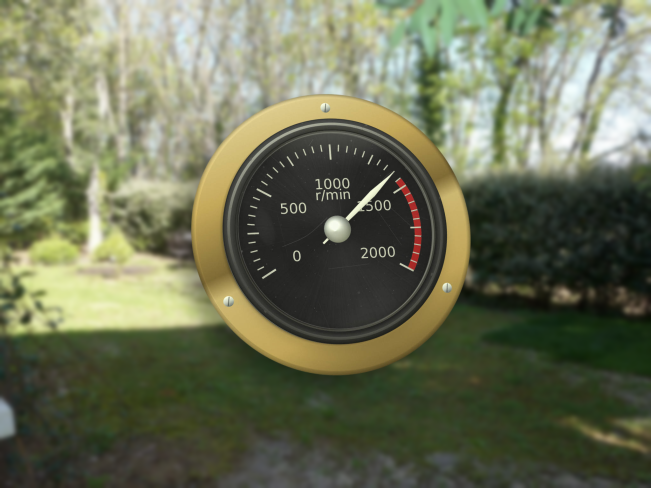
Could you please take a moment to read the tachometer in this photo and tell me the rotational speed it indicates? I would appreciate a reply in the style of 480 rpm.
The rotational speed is 1400 rpm
